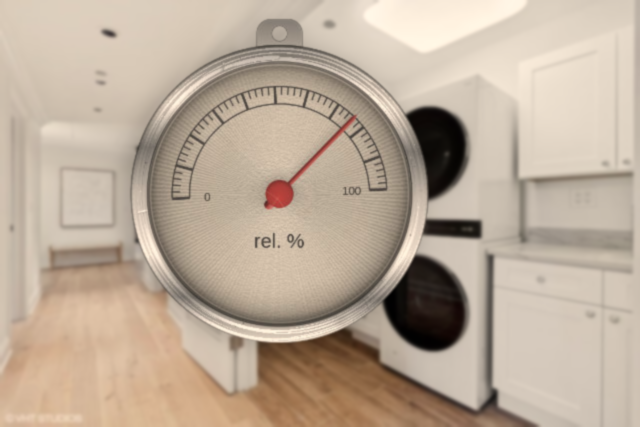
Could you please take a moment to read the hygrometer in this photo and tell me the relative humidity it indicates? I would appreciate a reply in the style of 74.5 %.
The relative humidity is 76 %
